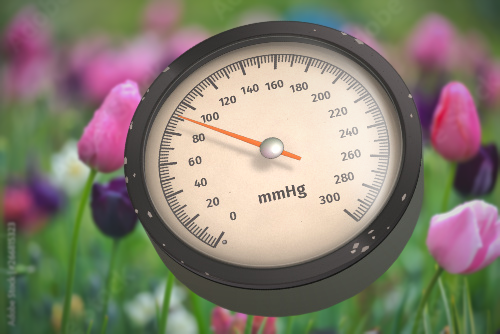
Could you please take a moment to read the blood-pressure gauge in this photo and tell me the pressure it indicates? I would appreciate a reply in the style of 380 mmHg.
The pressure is 90 mmHg
